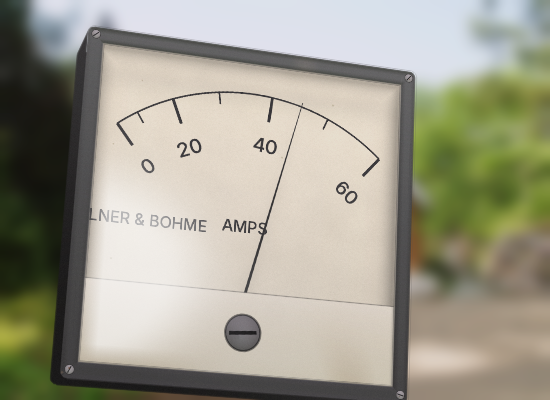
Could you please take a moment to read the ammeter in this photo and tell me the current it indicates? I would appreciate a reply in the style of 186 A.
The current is 45 A
